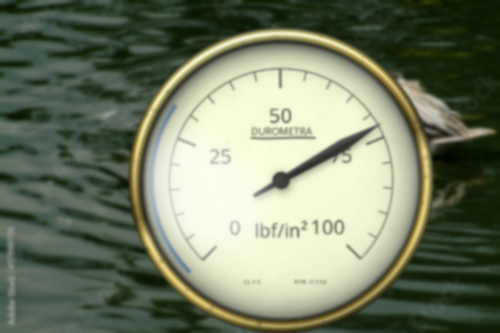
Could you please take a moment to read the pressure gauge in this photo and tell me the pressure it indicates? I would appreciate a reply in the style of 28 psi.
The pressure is 72.5 psi
